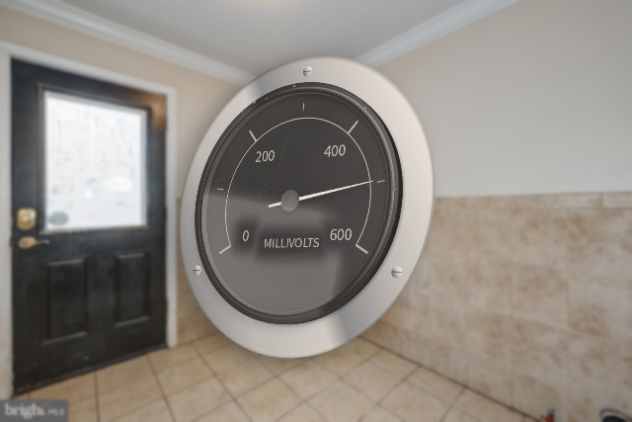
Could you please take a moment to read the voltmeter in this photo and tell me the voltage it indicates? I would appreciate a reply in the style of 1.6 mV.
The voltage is 500 mV
